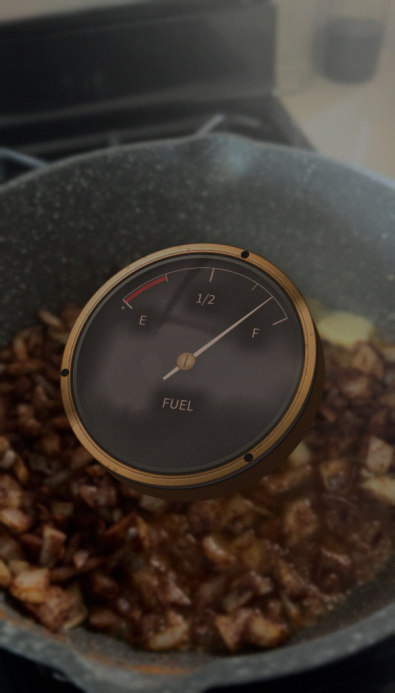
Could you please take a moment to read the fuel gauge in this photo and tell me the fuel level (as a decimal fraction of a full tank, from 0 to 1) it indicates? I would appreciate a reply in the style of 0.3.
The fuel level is 0.875
